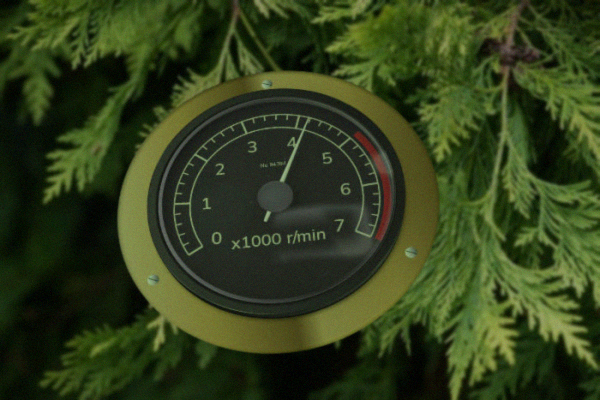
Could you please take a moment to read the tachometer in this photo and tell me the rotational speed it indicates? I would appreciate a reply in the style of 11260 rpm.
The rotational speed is 4200 rpm
